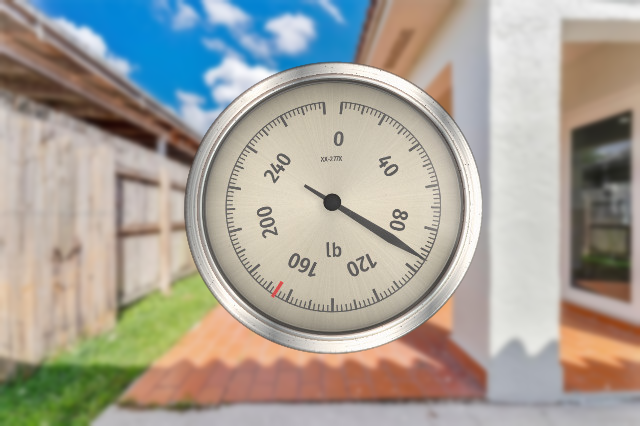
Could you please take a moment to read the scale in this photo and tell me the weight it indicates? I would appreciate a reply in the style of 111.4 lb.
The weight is 94 lb
